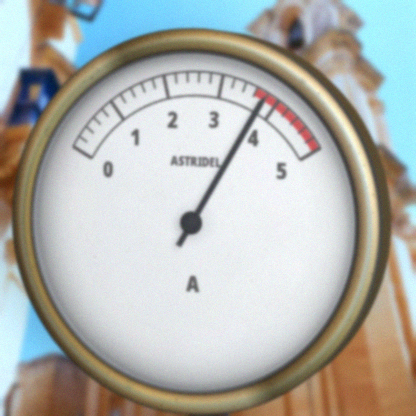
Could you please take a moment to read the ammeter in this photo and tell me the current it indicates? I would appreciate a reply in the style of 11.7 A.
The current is 3.8 A
